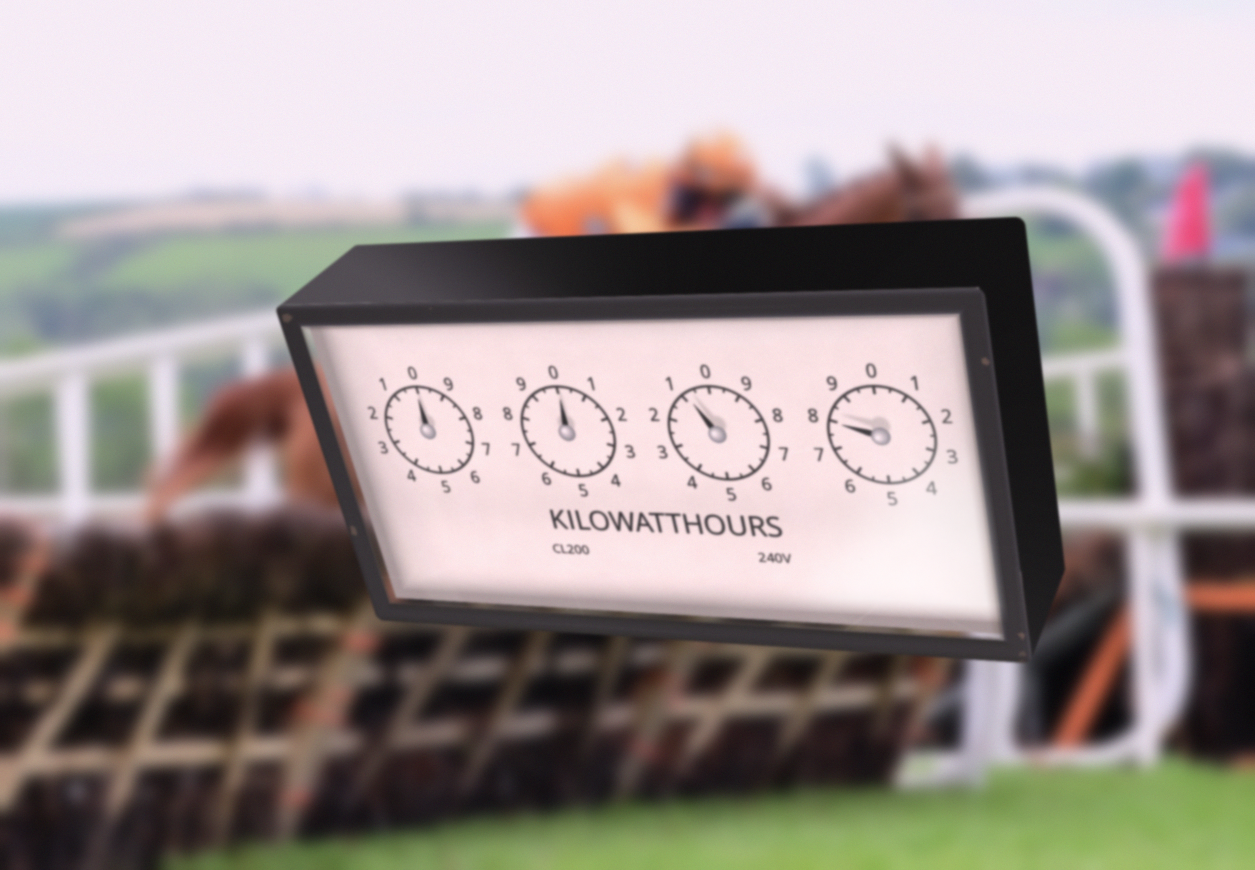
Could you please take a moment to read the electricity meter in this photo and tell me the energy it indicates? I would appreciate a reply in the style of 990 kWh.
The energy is 8 kWh
